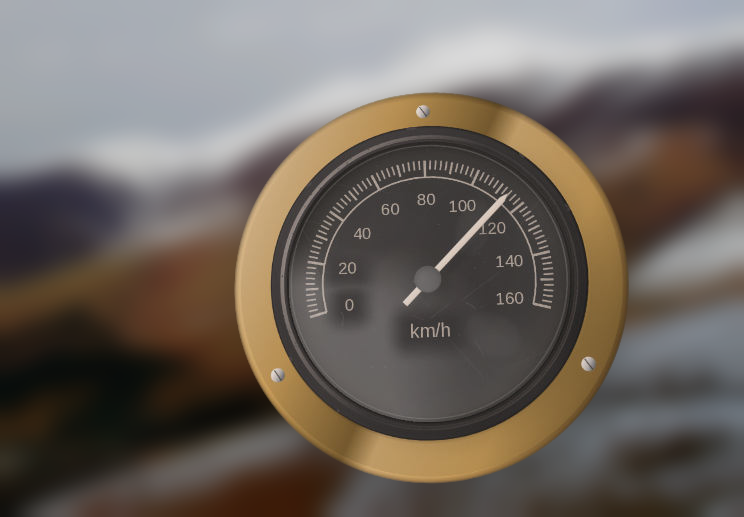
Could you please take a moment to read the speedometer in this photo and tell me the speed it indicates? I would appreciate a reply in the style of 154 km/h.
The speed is 114 km/h
